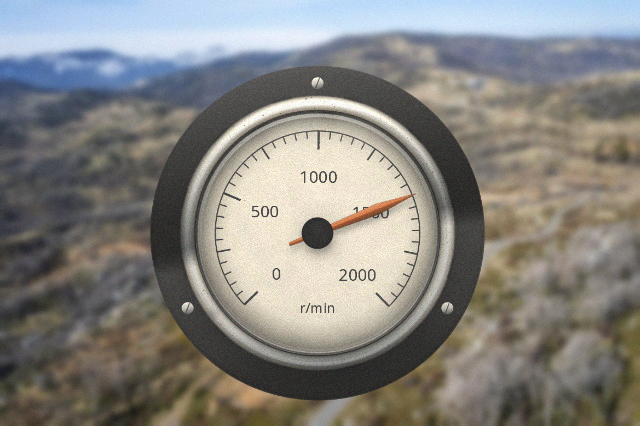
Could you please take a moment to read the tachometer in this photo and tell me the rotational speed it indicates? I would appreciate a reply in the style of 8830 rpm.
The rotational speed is 1500 rpm
